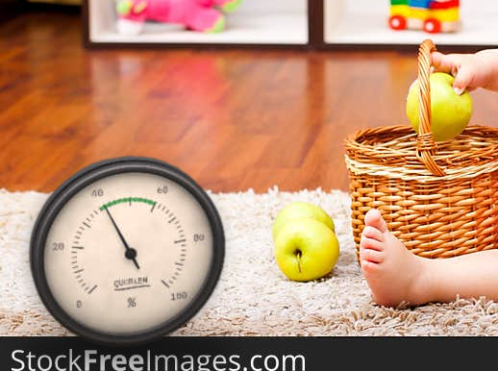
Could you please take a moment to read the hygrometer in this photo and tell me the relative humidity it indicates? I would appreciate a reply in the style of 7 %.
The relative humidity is 40 %
